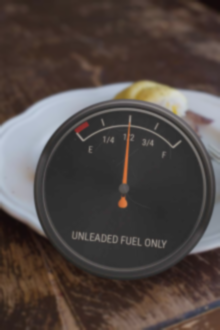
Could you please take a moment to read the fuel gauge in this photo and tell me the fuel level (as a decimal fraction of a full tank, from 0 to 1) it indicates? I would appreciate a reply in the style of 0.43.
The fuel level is 0.5
